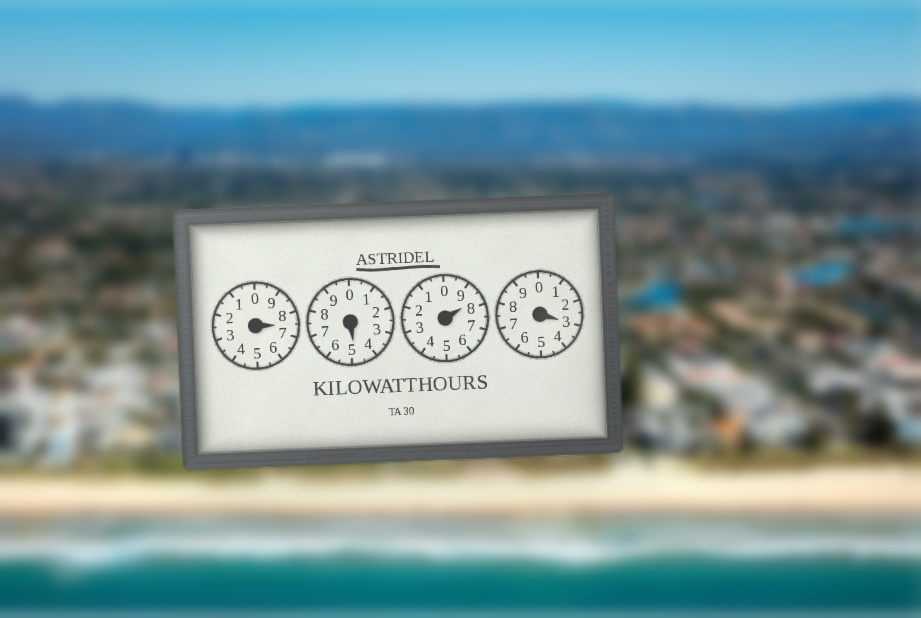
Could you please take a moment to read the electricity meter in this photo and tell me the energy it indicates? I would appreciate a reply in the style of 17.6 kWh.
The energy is 7483 kWh
